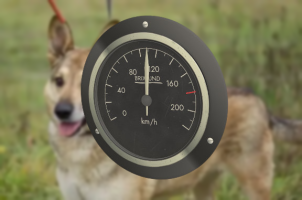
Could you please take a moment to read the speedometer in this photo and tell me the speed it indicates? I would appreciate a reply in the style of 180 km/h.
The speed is 110 km/h
